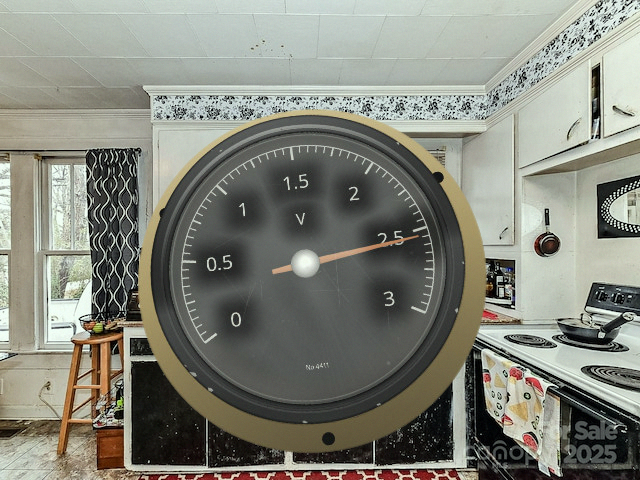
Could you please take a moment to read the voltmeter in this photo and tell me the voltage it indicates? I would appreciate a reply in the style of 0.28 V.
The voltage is 2.55 V
